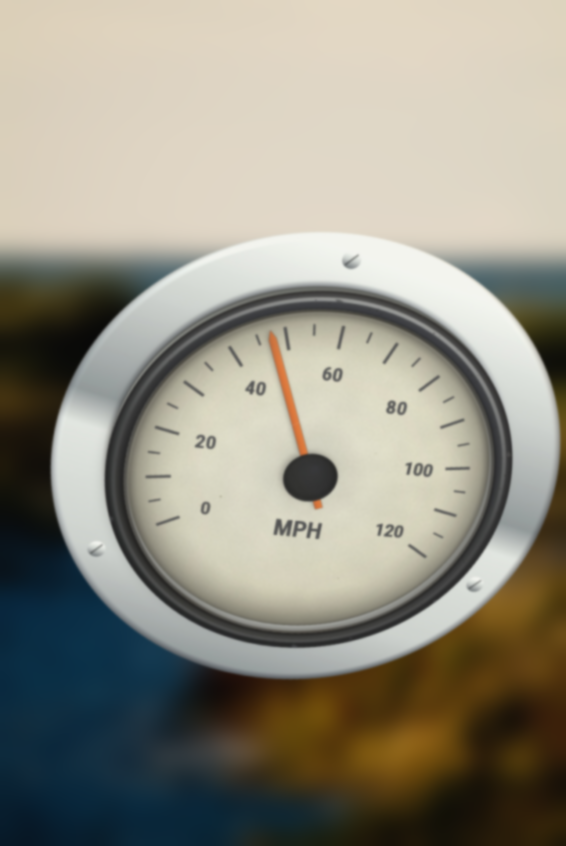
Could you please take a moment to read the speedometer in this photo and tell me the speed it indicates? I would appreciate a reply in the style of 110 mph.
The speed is 47.5 mph
